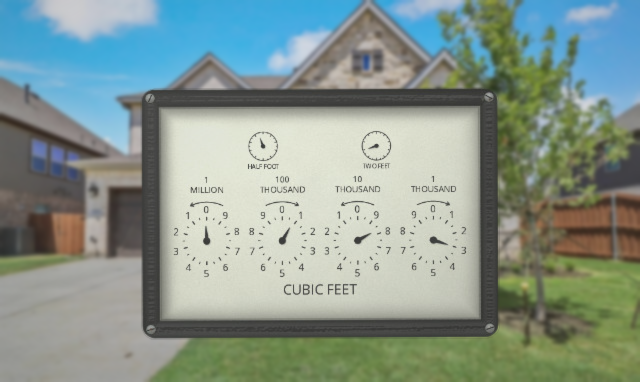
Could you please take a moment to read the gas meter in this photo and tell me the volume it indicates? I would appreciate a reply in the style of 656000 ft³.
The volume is 8300 ft³
